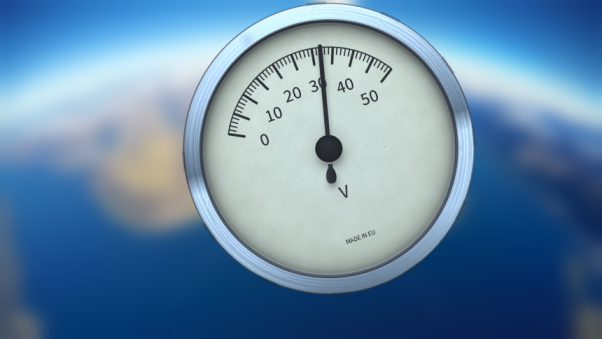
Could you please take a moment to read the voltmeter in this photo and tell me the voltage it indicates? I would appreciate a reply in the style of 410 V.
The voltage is 32 V
